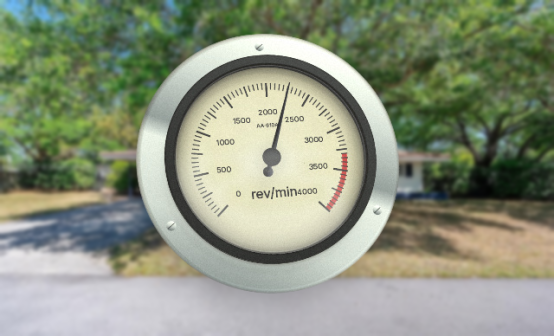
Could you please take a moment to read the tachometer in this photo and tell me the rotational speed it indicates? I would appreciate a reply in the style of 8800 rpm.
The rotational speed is 2250 rpm
